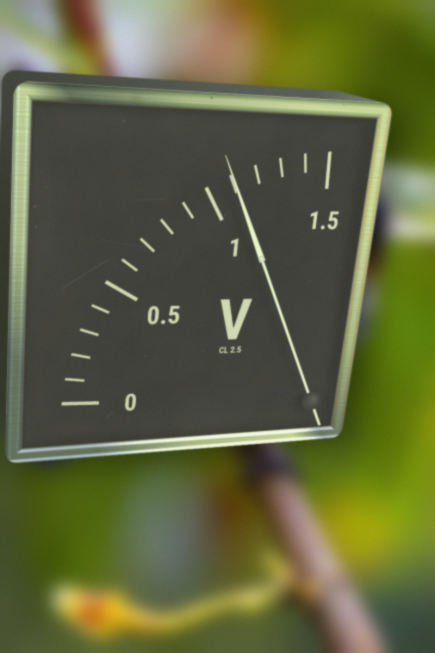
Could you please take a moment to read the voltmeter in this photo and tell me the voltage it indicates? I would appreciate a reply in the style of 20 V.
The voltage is 1.1 V
